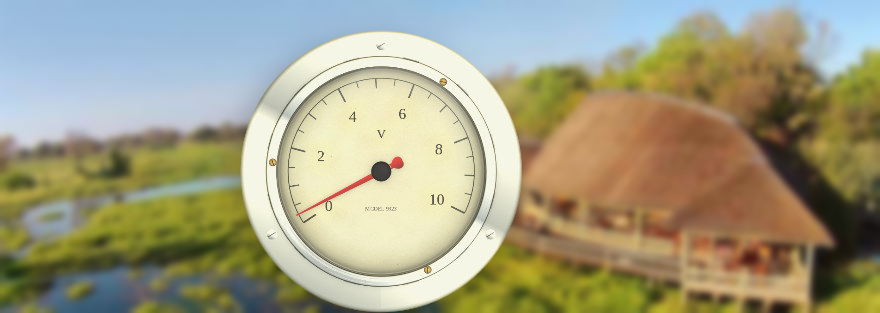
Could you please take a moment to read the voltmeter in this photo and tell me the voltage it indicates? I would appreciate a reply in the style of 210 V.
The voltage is 0.25 V
